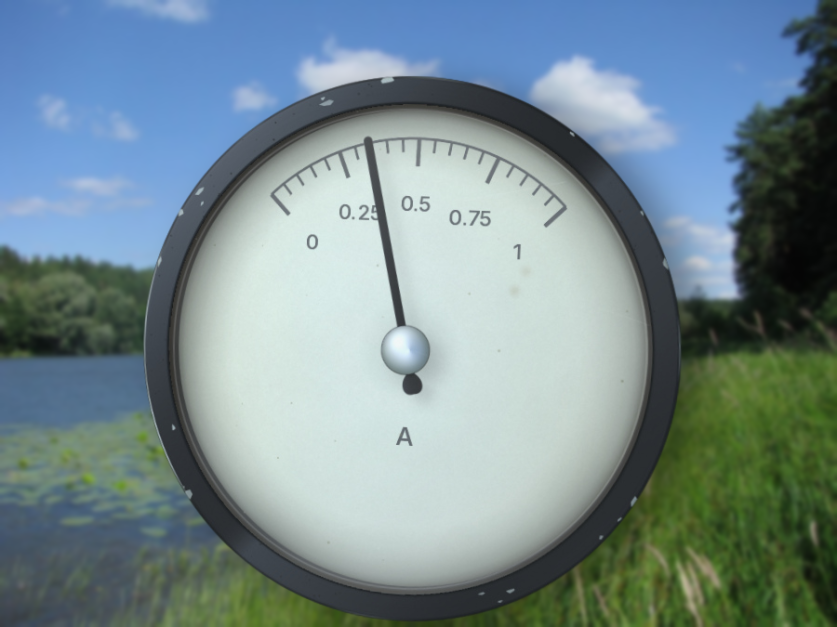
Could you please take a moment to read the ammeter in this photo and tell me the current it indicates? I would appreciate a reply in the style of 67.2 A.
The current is 0.35 A
